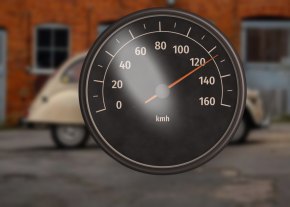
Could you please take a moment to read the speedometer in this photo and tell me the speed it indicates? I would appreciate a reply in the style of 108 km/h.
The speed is 125 km/h
